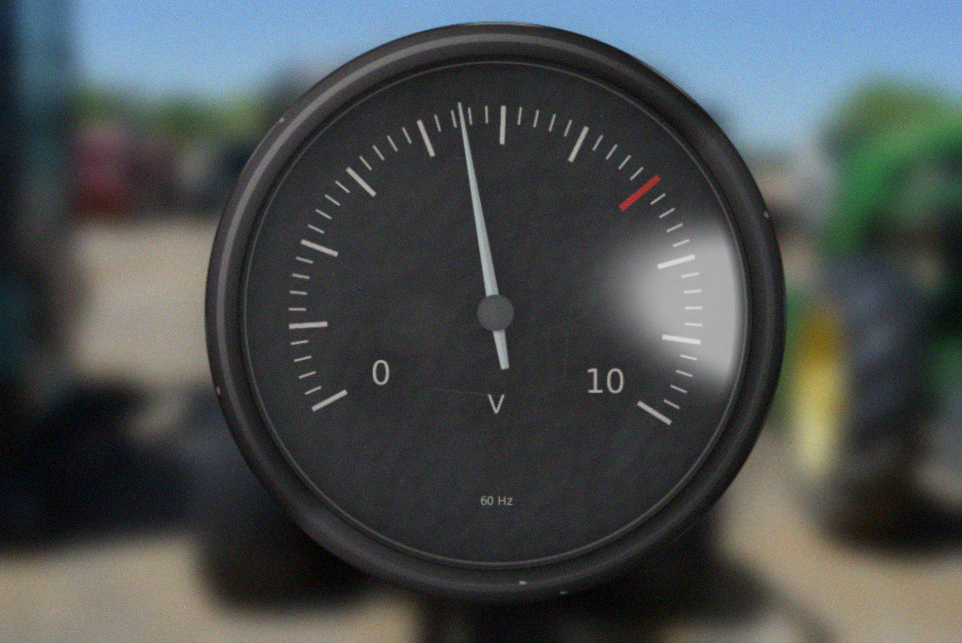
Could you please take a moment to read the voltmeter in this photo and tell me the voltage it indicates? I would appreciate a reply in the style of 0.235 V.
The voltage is 4.5 V
